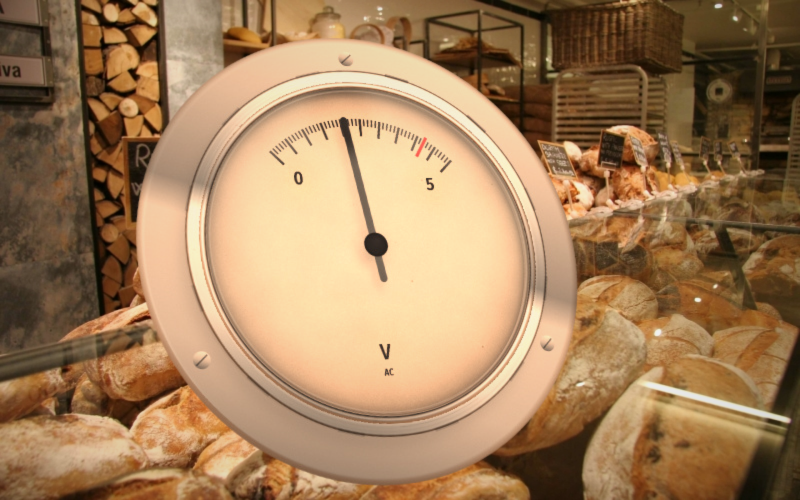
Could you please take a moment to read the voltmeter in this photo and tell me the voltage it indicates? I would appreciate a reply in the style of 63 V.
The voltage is 2 V
